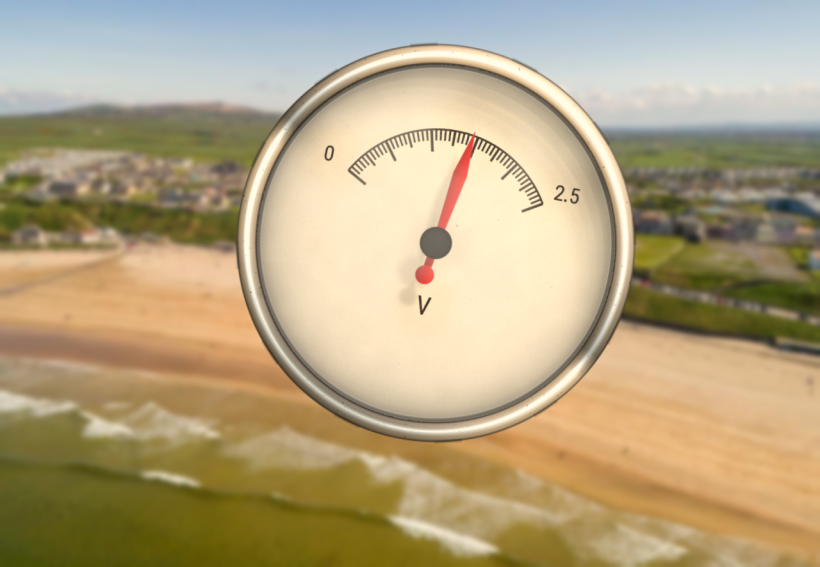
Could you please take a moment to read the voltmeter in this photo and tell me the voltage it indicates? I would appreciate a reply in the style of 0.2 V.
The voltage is 1.45 V
